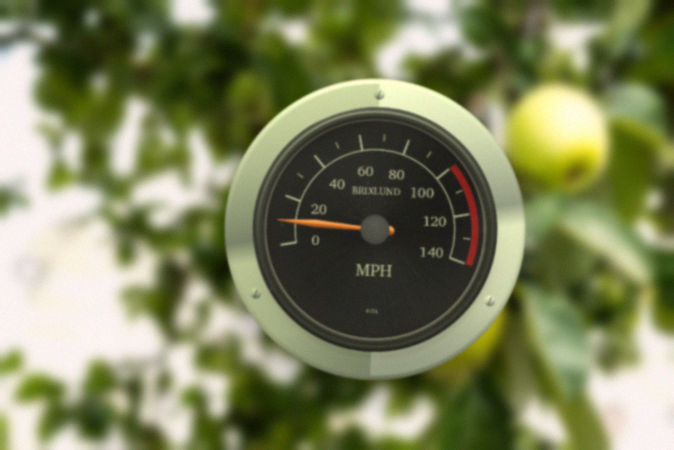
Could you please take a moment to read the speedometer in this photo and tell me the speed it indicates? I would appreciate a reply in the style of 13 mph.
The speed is 10 mph
